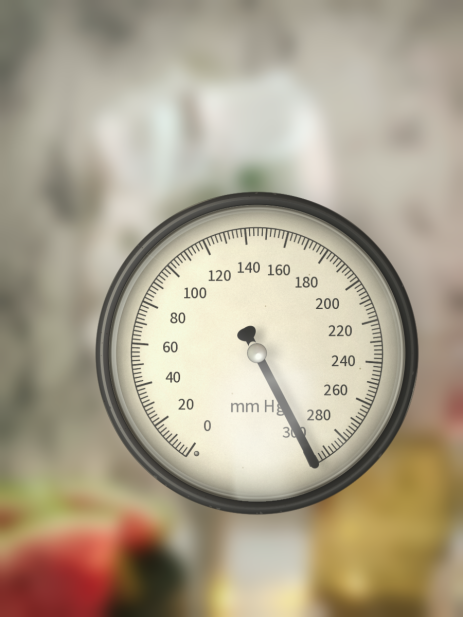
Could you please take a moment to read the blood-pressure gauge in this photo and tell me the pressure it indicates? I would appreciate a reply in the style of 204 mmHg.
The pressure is 298 mmHg
